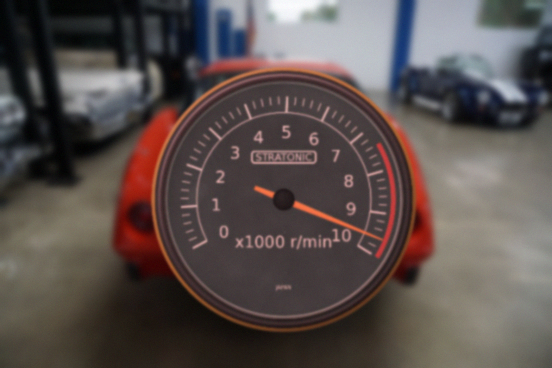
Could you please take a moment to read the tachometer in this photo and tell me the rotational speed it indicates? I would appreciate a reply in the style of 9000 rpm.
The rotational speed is 9600 rpm
